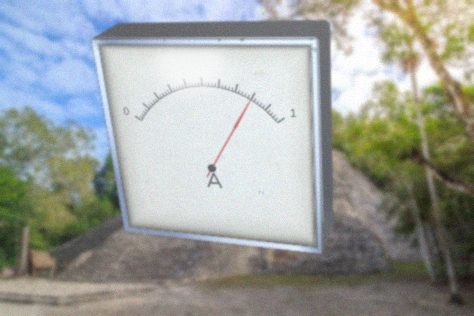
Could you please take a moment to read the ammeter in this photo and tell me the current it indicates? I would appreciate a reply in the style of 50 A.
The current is 0.8 A
